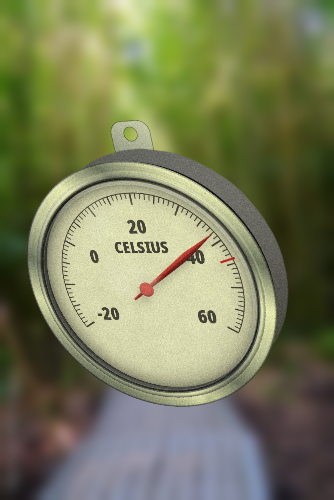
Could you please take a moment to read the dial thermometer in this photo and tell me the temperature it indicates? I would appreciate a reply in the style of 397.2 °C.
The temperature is 38 °C
